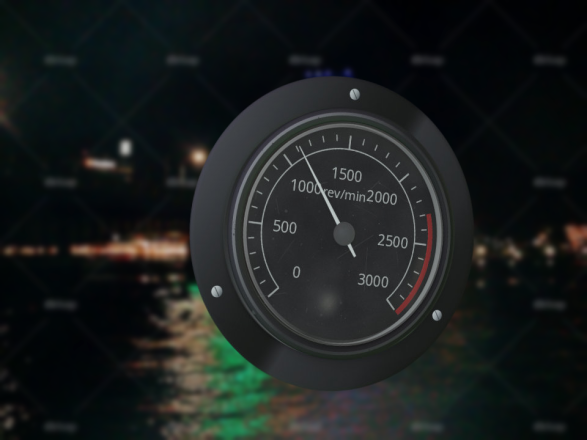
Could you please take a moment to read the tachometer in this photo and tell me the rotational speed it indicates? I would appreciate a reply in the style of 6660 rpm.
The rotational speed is 1100 rpm
